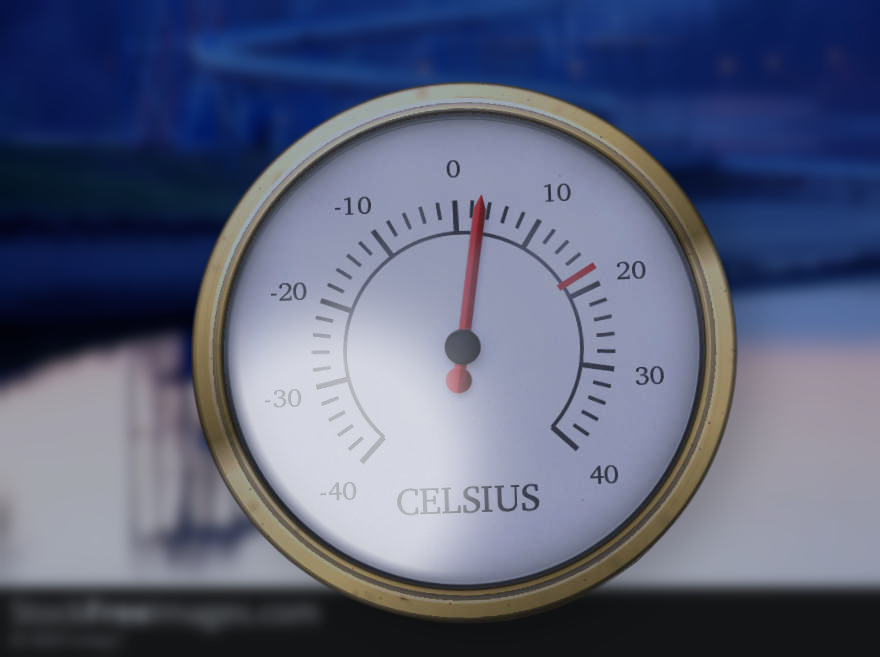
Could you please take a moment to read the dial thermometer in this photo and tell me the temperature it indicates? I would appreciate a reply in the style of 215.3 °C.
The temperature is 3 °C
